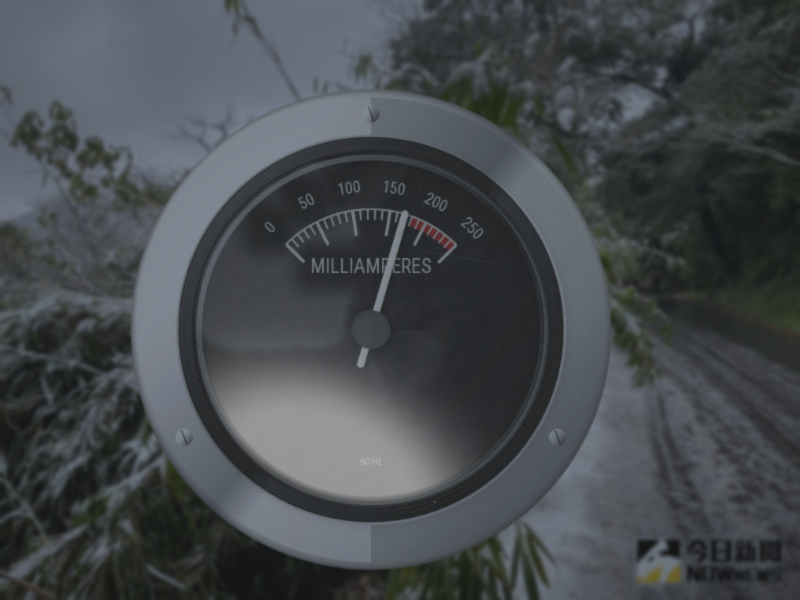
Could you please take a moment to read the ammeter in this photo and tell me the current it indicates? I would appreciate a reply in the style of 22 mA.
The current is 170 mA
